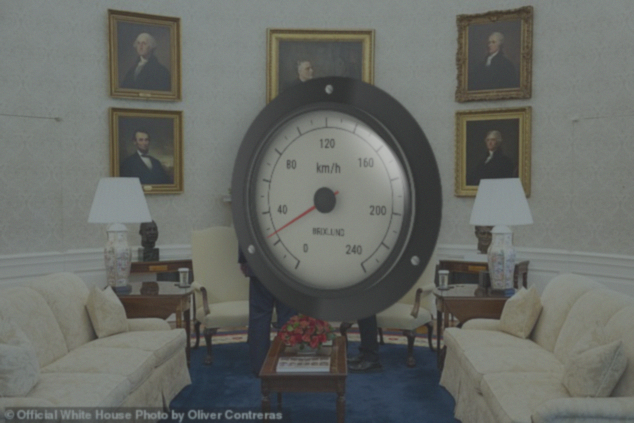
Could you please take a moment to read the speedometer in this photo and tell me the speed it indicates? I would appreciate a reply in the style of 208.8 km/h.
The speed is 25 km/h
